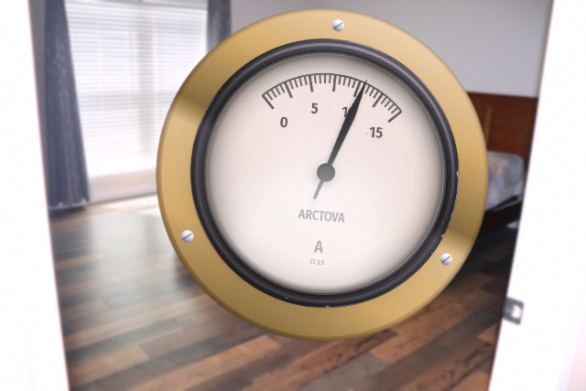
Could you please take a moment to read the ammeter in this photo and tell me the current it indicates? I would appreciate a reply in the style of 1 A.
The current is 10.5 A
